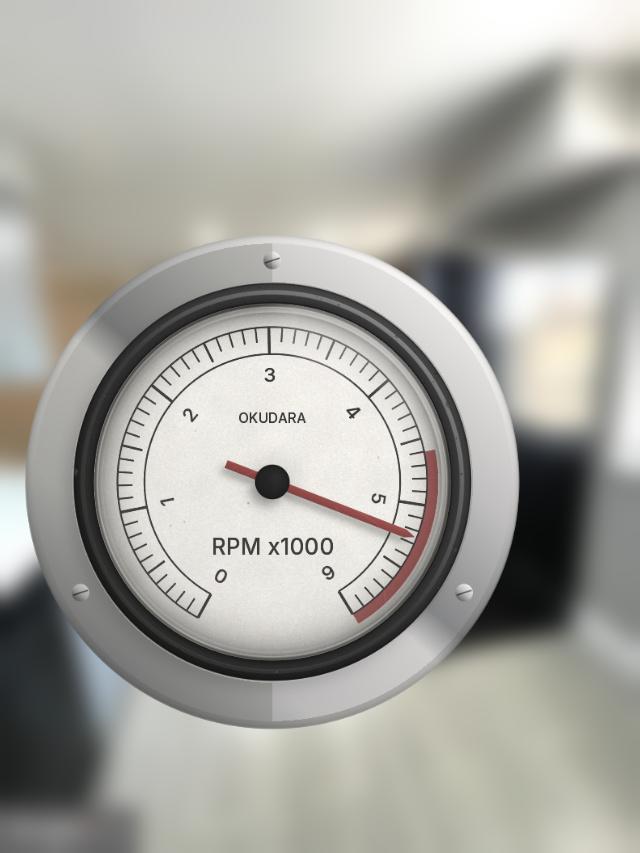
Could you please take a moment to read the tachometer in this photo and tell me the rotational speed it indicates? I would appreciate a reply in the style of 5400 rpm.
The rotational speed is 5250 rpm
